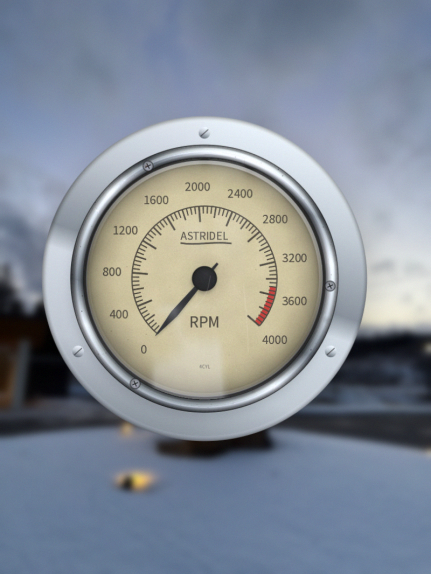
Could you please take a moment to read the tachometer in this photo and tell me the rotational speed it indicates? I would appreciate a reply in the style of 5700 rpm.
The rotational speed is 0 rpm
